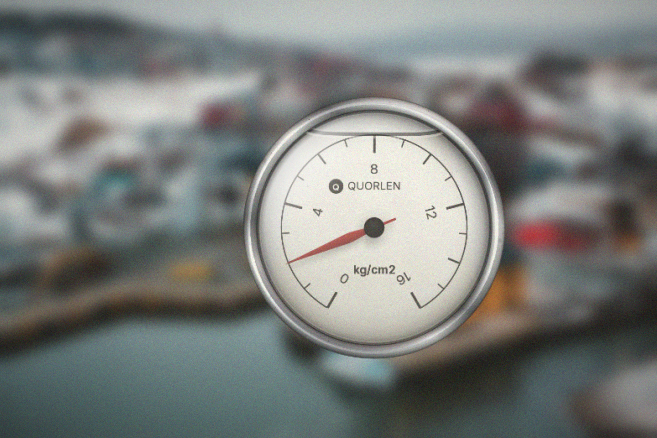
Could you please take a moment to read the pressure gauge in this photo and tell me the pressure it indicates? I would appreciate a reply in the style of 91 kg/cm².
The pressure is 2 kg/cm²
